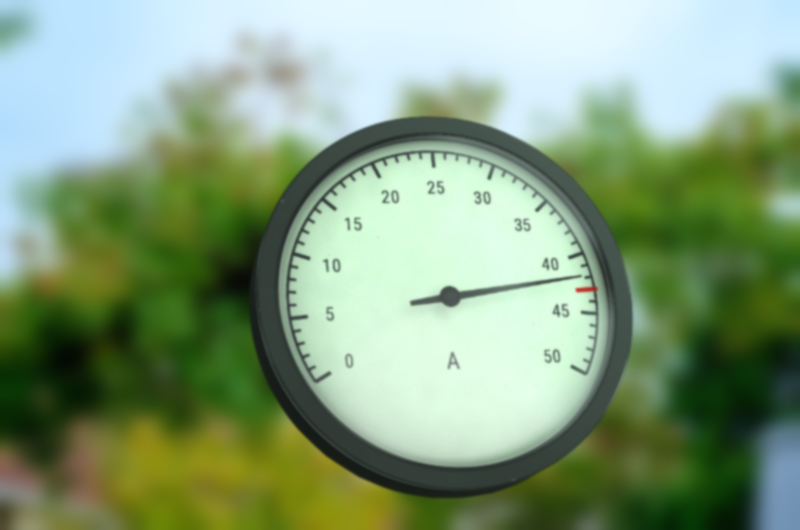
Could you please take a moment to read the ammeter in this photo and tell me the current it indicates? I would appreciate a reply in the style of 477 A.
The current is 42 A
